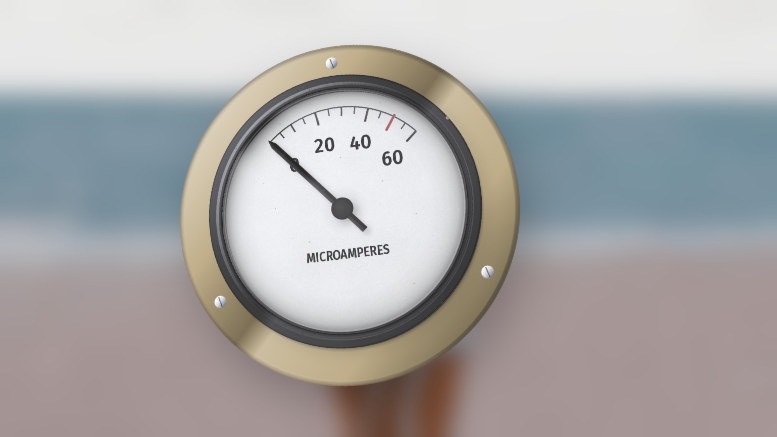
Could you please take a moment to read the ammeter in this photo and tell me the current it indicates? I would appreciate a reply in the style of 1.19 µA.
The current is 0 µA
